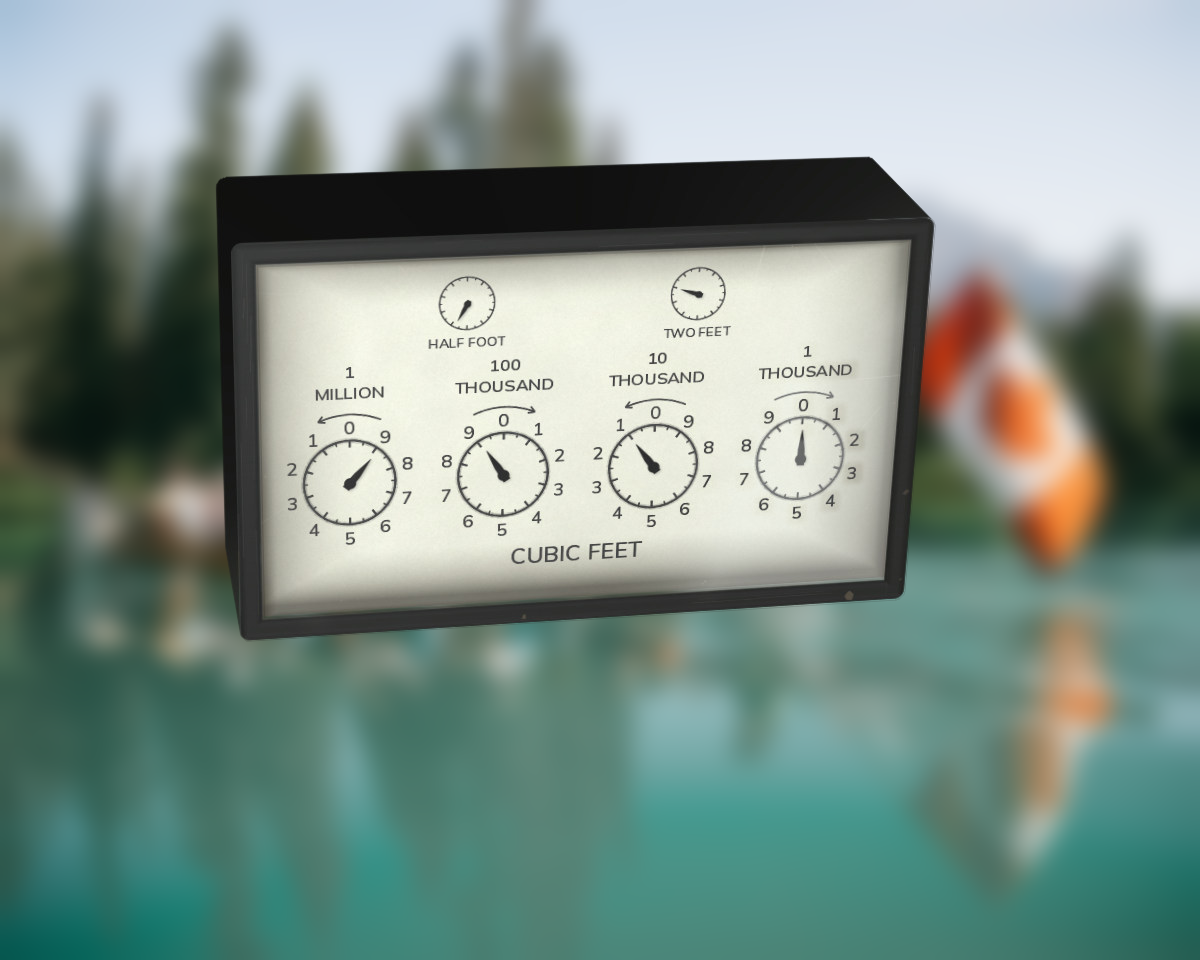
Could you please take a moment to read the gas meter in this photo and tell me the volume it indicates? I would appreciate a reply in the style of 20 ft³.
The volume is 891000 ft³
